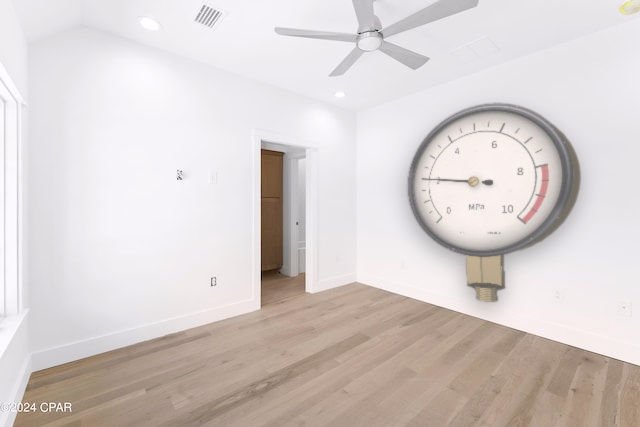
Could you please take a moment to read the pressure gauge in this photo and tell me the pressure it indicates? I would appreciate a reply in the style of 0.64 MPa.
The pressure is 2 MPa
